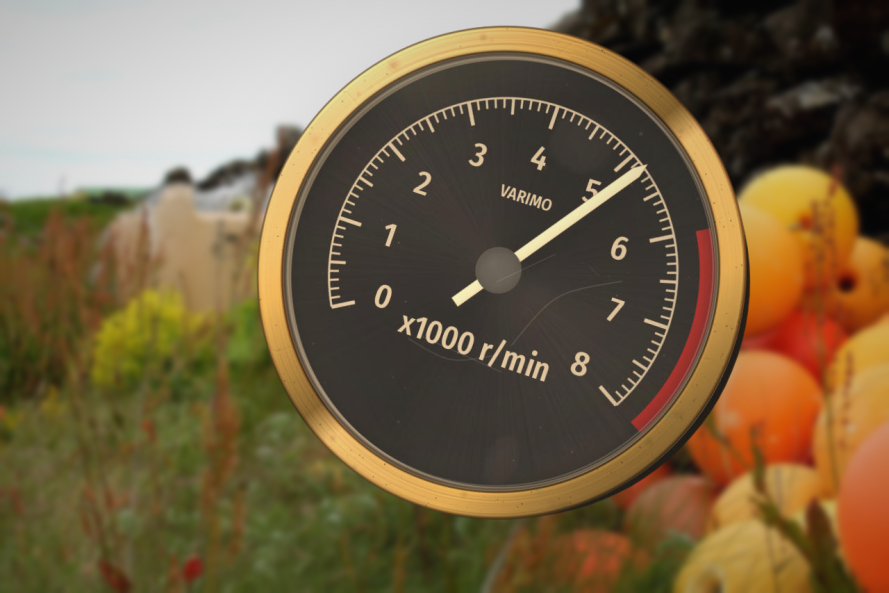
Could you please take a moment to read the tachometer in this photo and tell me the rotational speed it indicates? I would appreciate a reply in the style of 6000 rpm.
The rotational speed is 5200 rpm
